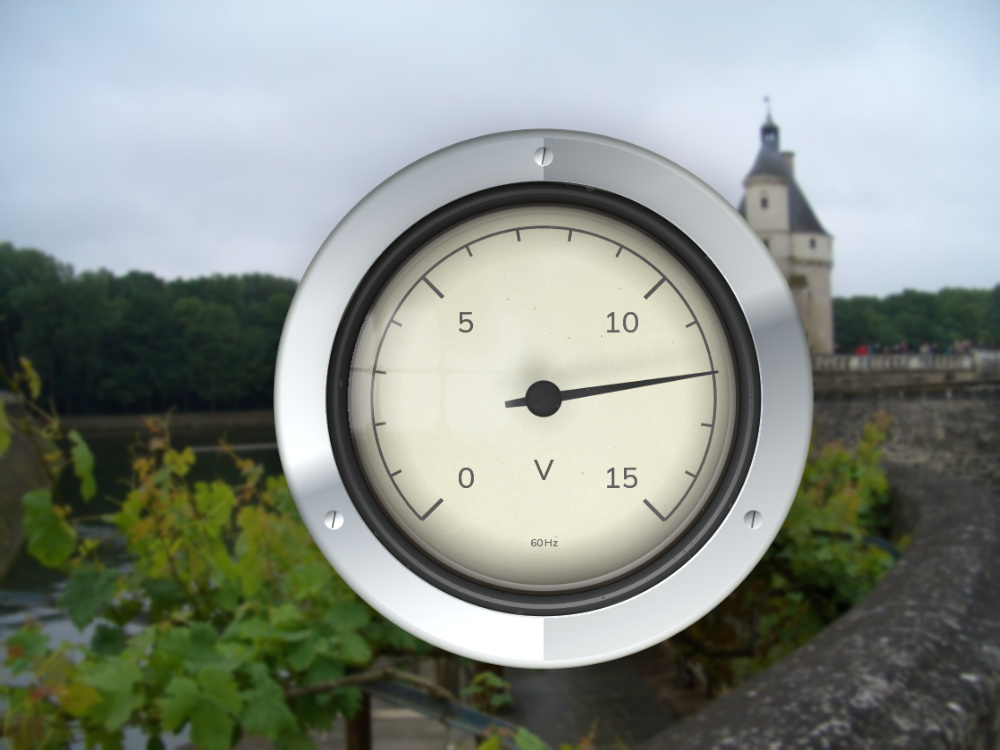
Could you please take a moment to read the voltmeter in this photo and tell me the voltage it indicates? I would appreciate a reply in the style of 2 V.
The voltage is 12 V
